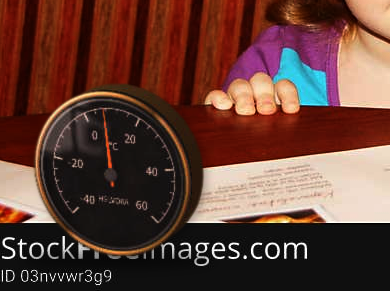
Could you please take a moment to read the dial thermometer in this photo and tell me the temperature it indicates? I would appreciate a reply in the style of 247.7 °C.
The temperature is 8 °C
